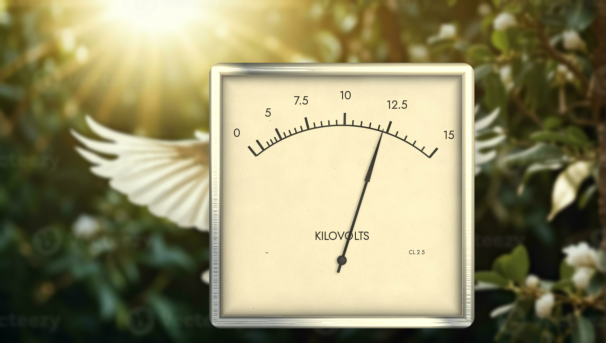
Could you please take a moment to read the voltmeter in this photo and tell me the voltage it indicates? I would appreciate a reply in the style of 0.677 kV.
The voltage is 12.25 kV
